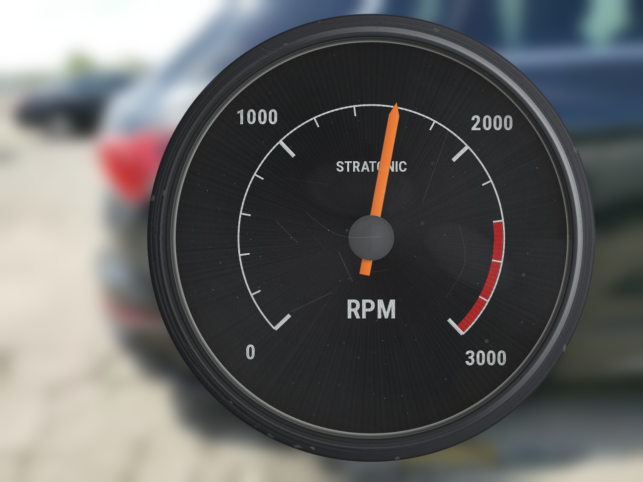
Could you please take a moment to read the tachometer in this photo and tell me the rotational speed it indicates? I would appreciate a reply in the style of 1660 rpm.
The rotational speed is 1600 rpm
